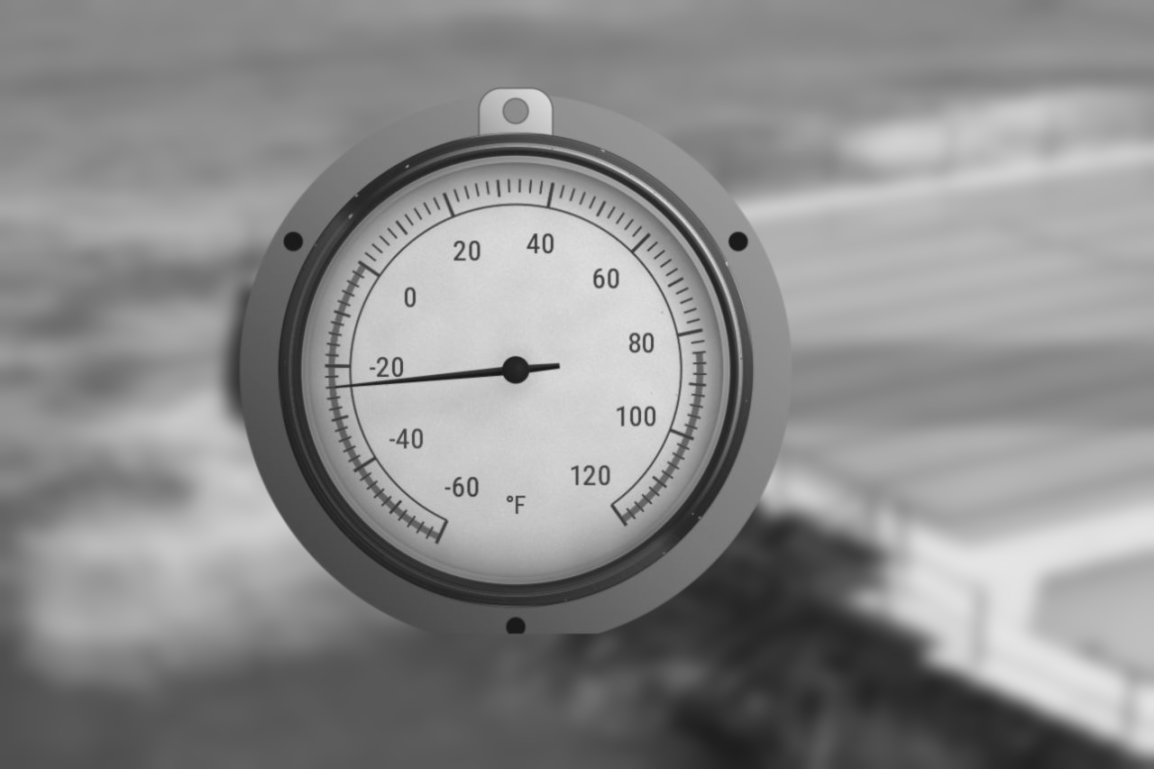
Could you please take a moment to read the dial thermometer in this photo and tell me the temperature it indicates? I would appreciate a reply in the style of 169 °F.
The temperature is -24 °F
